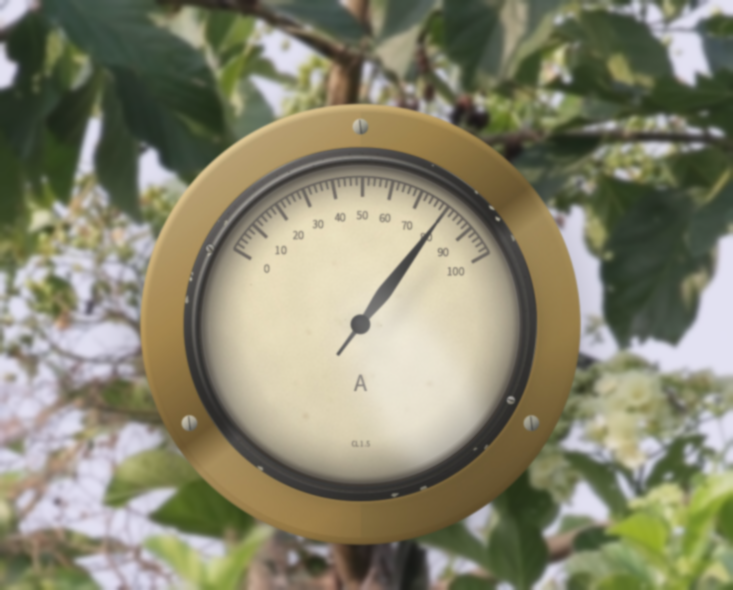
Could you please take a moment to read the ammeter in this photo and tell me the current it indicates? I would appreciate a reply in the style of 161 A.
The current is 80 A
